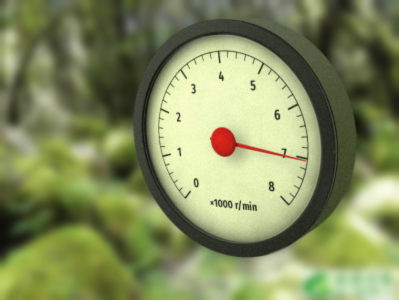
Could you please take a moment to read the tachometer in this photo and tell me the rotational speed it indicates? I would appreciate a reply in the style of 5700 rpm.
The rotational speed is 7000 rpm
